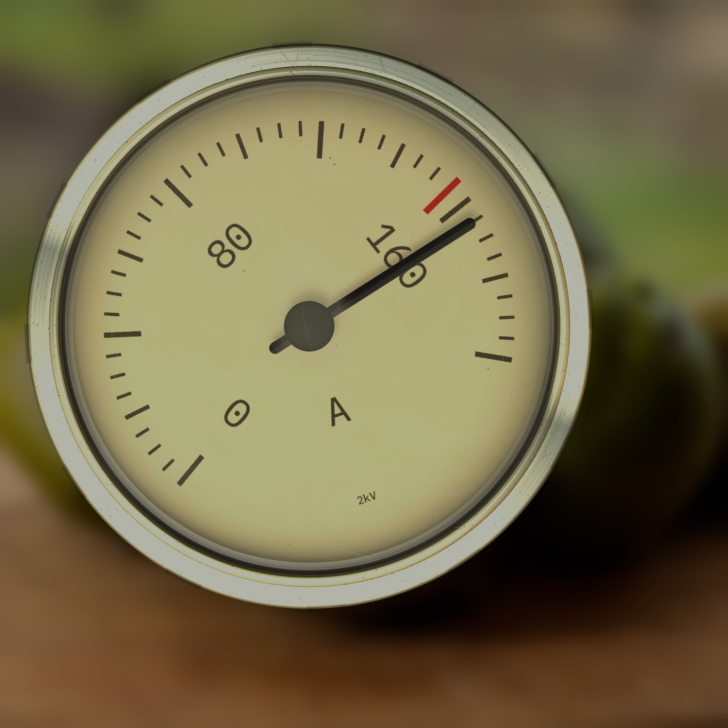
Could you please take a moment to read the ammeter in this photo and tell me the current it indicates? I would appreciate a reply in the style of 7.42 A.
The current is 165 A
